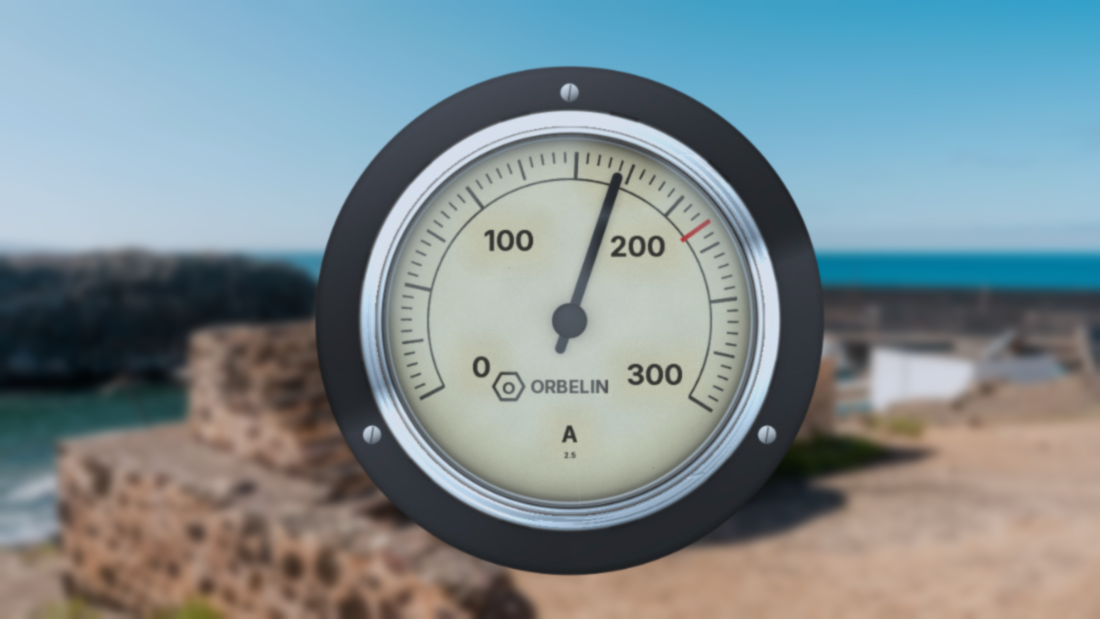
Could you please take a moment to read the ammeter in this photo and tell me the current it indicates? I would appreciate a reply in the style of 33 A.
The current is 170 A
